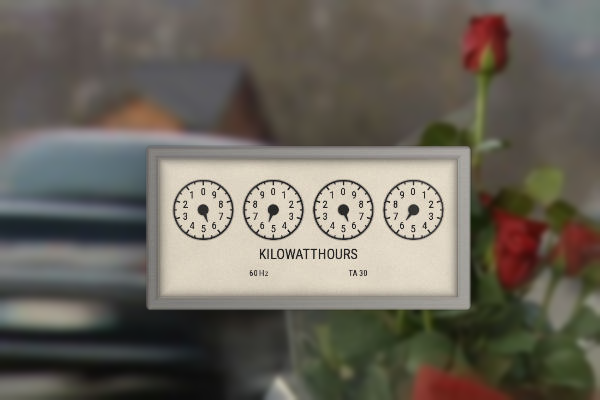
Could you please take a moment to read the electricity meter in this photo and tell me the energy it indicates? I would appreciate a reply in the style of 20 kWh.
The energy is 5556 kWh
